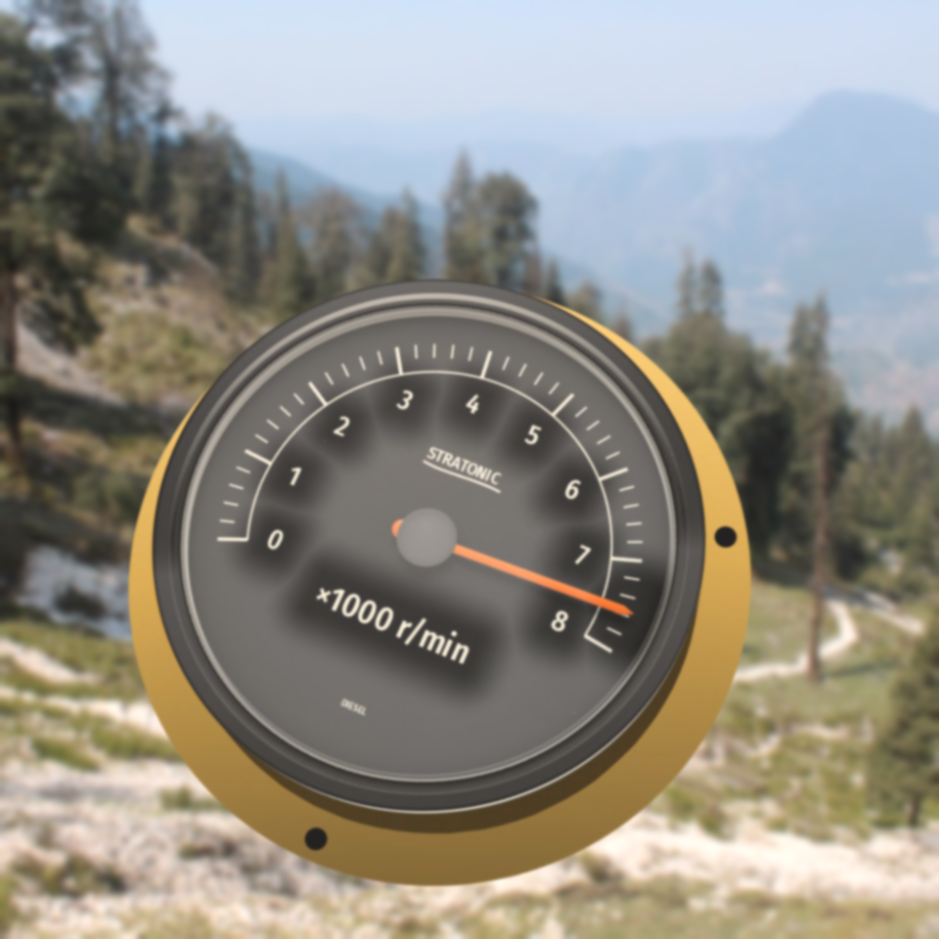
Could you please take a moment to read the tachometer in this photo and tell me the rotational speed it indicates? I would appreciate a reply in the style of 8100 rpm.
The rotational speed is 7600 rpm
